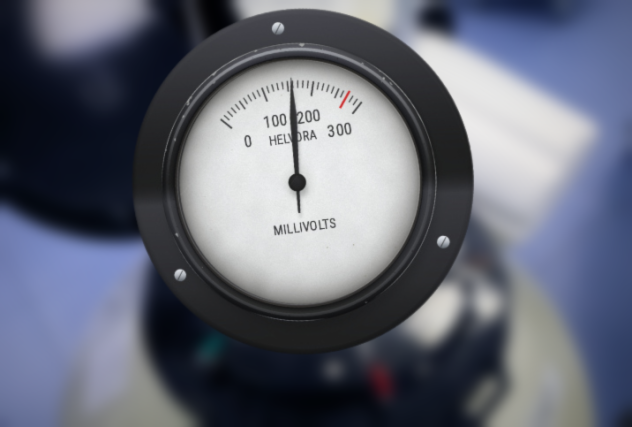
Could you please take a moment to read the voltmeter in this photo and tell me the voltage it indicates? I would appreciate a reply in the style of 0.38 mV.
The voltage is 160 mV
